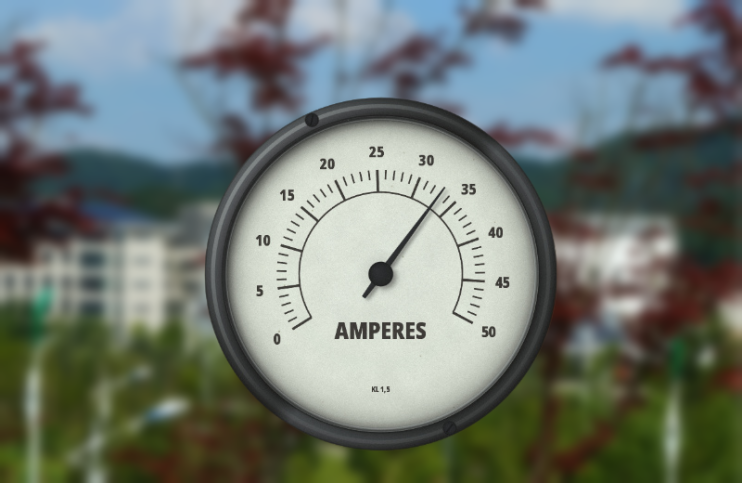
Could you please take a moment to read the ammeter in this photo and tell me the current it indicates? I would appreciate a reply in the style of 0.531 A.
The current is 33 A
